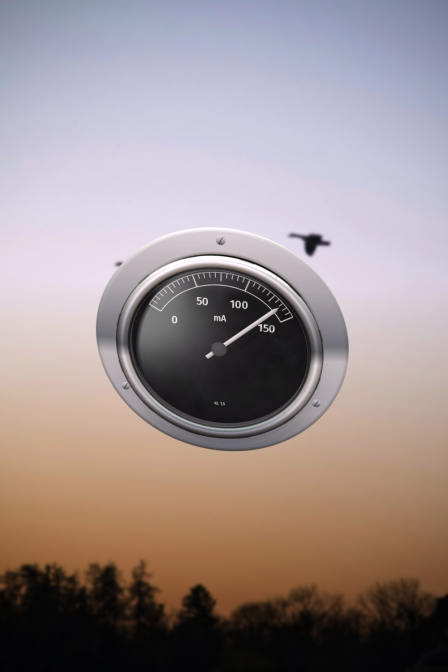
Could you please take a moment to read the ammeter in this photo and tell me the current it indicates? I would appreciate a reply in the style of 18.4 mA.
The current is 135 mA
